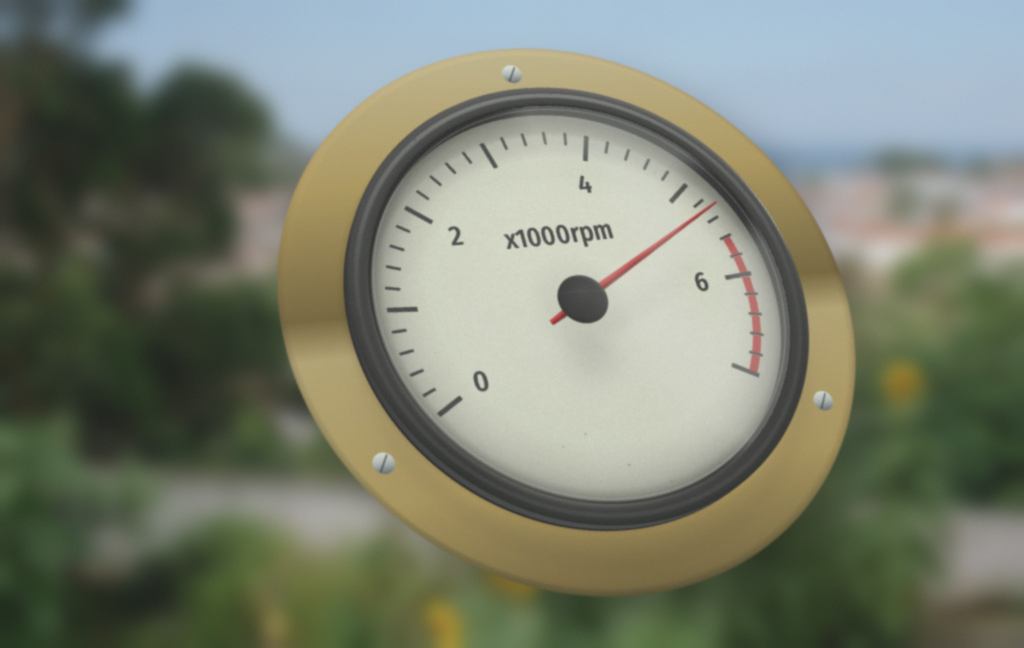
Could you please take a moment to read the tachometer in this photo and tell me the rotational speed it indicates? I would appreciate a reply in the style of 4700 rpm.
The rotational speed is 5300 rpm
